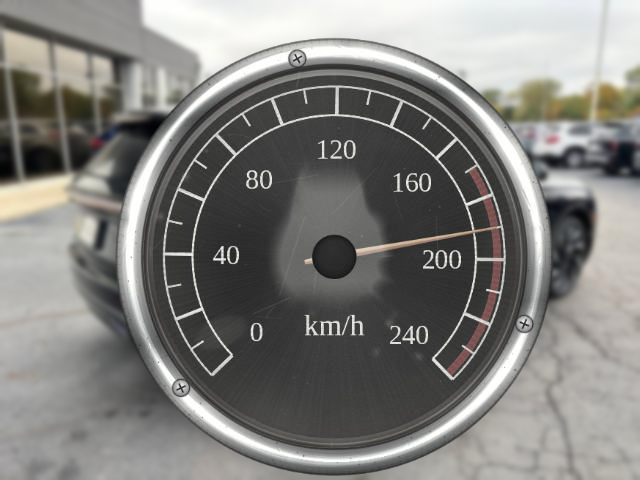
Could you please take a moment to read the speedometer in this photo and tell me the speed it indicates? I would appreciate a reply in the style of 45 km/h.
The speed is 190 km/h
